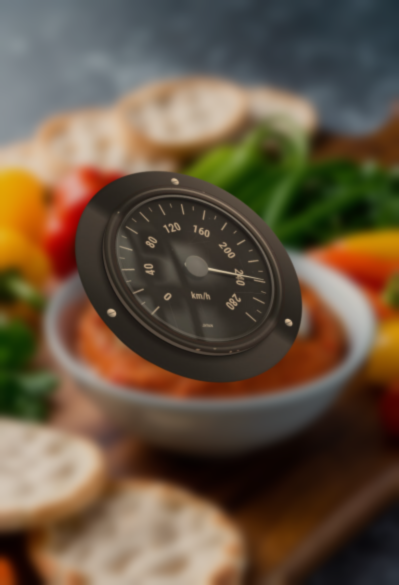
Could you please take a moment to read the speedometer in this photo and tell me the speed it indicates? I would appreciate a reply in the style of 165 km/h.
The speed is 240 km/h
